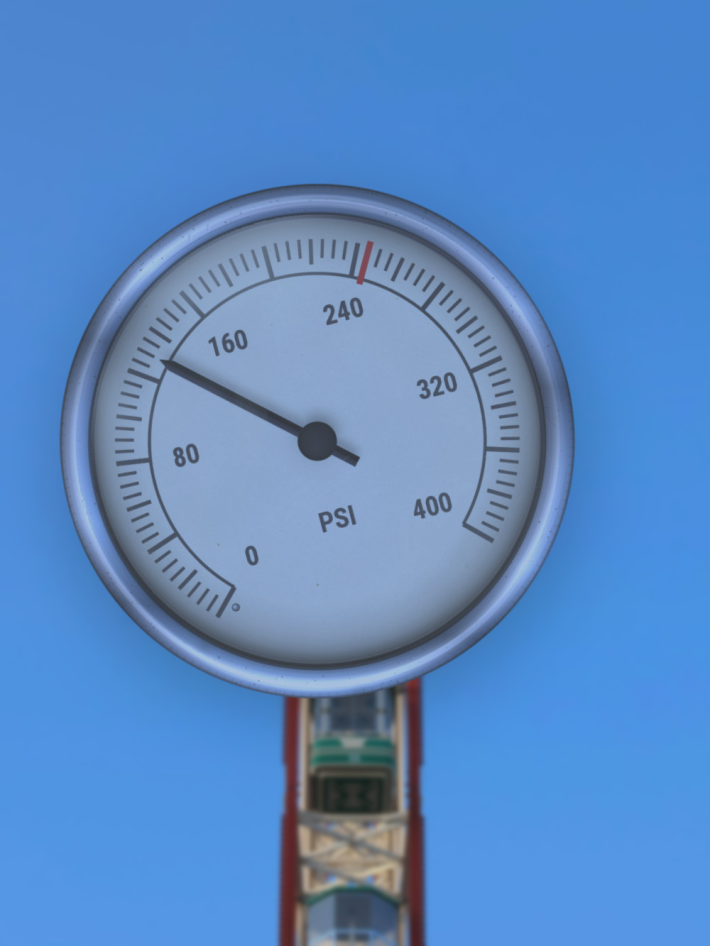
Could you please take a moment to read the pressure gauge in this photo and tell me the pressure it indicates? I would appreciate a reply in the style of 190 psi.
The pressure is 130 psi
